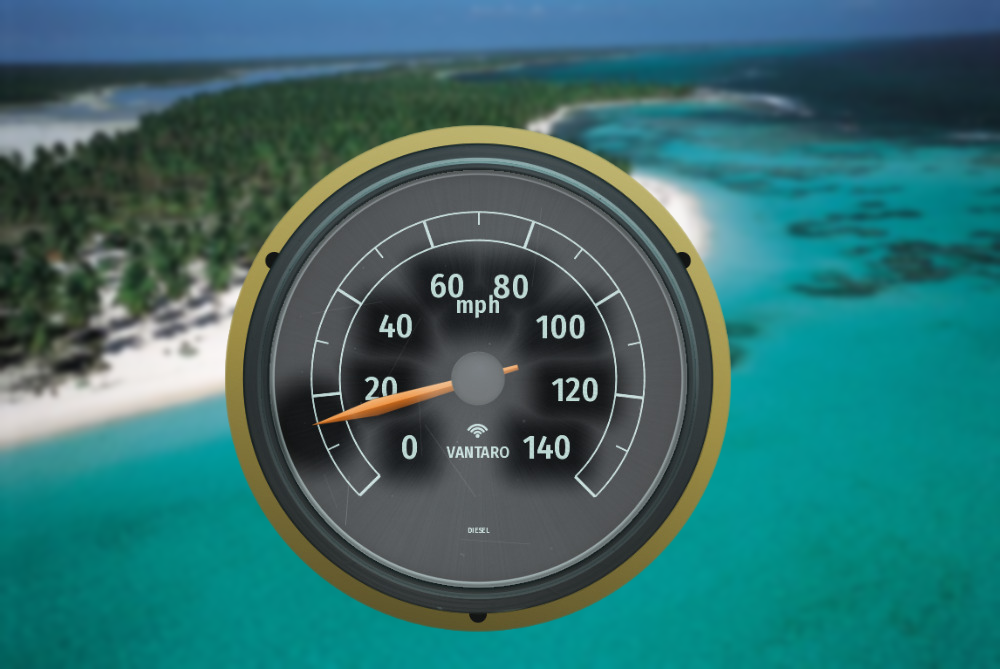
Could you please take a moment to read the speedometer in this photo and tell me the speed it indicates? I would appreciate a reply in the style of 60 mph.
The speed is 15 mph
